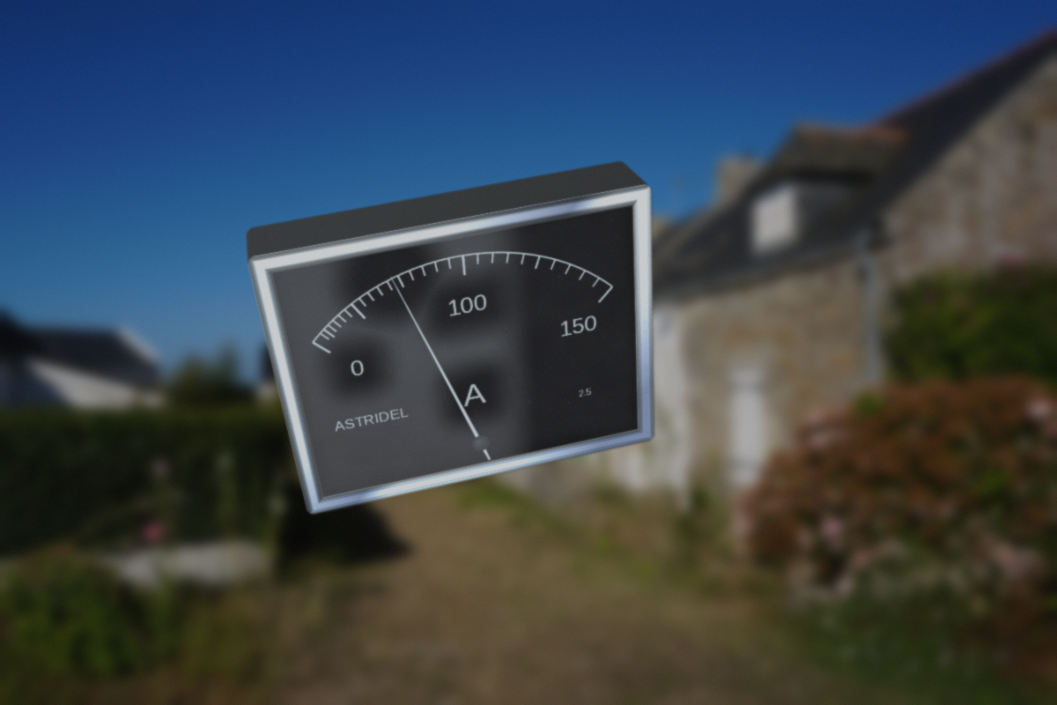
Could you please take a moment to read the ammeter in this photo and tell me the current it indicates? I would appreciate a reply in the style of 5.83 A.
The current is 72.5 A
